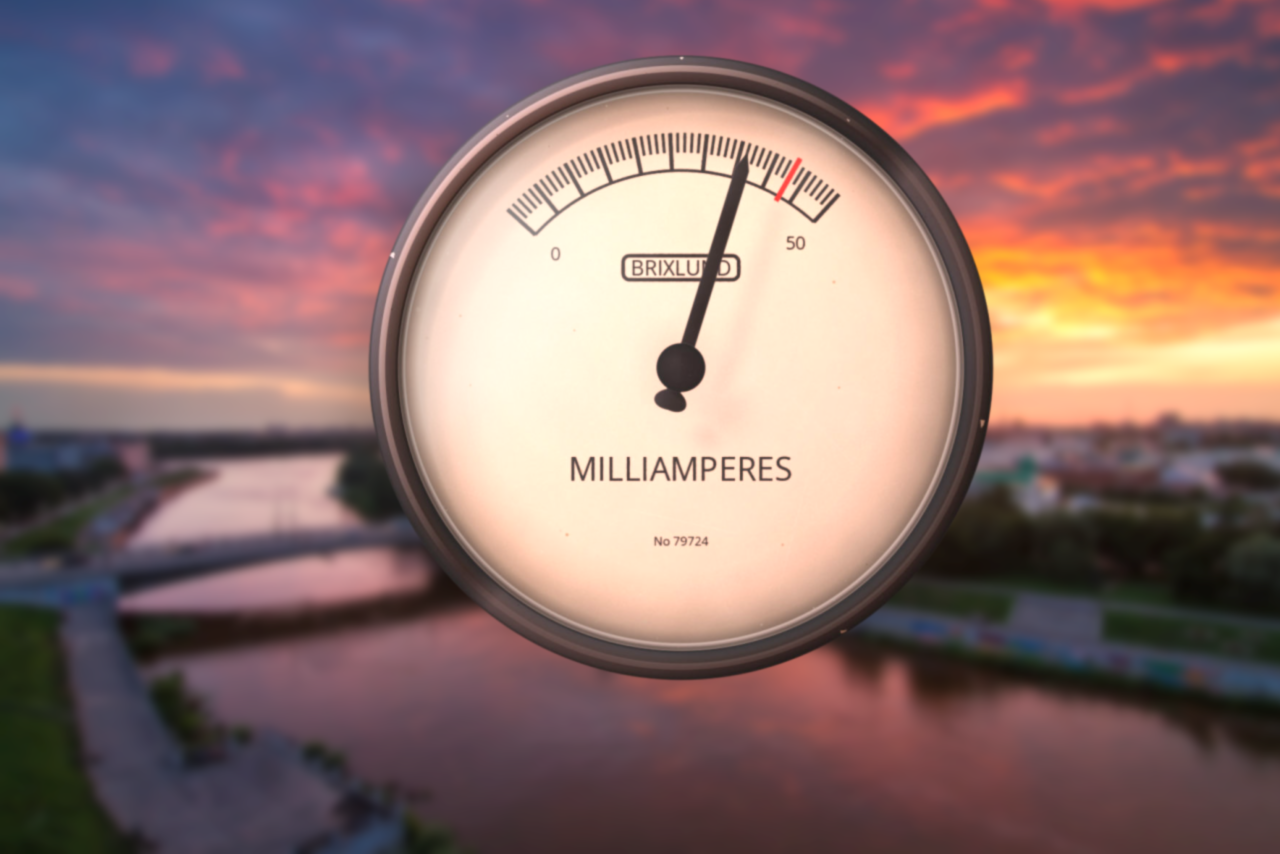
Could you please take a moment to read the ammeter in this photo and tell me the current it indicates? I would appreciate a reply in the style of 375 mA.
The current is 36 mA
